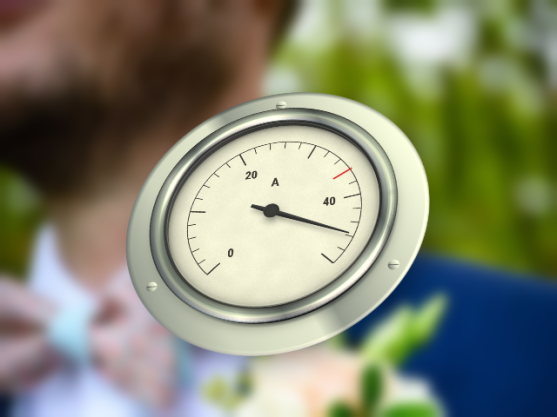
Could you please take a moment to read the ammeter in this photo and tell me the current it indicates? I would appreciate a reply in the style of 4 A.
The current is 46 A
